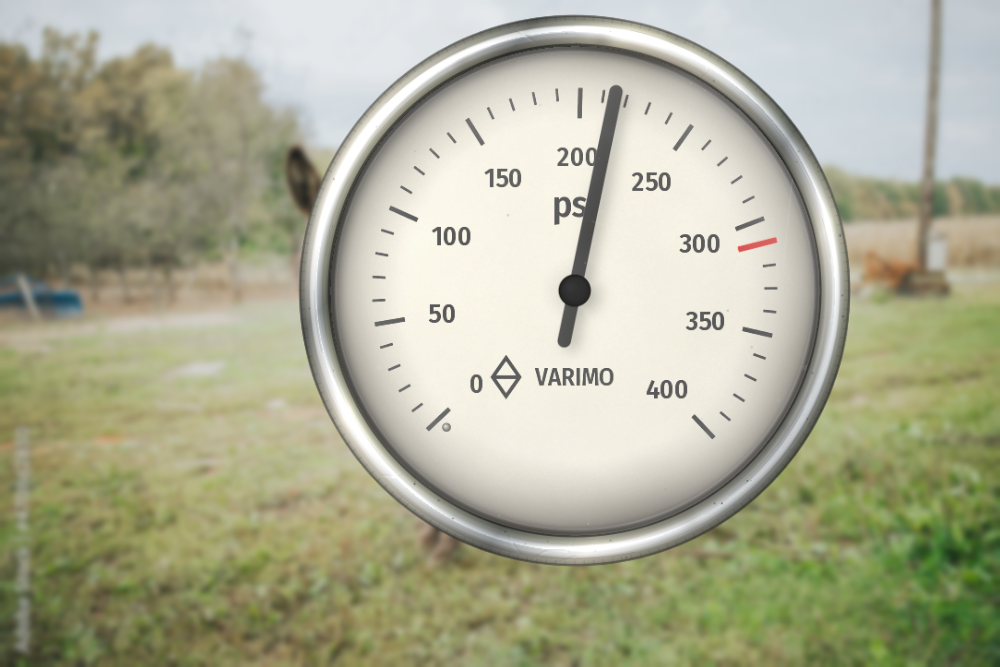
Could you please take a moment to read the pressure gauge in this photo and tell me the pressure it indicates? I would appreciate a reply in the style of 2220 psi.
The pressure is 215 psi
